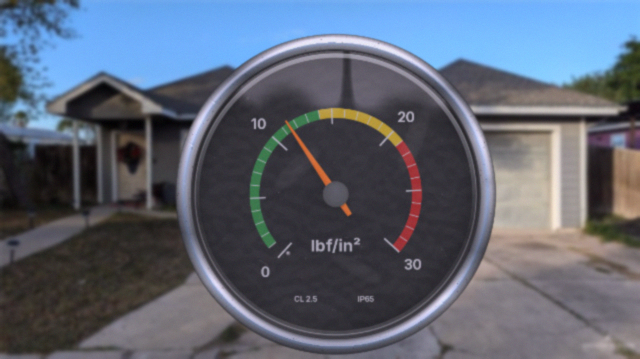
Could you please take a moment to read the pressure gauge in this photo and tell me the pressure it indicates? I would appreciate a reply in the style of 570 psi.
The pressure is 11.5 psi
